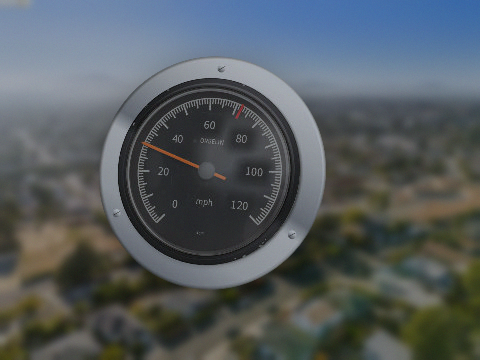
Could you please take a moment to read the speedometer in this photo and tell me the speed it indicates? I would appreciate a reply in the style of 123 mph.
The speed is 30 mph
